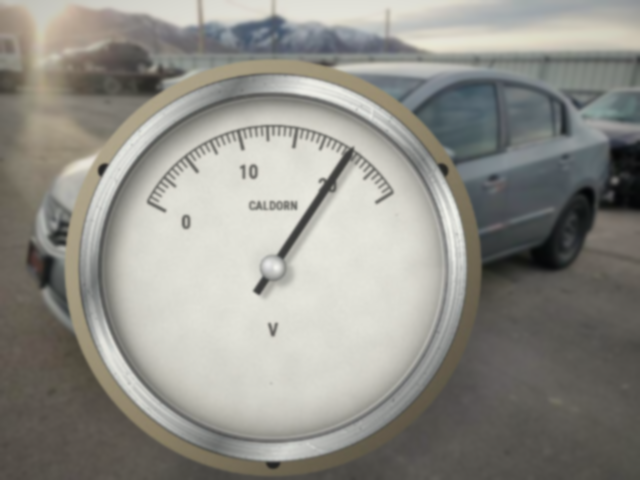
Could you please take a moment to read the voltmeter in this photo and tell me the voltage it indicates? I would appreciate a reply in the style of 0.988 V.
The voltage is 20 V
